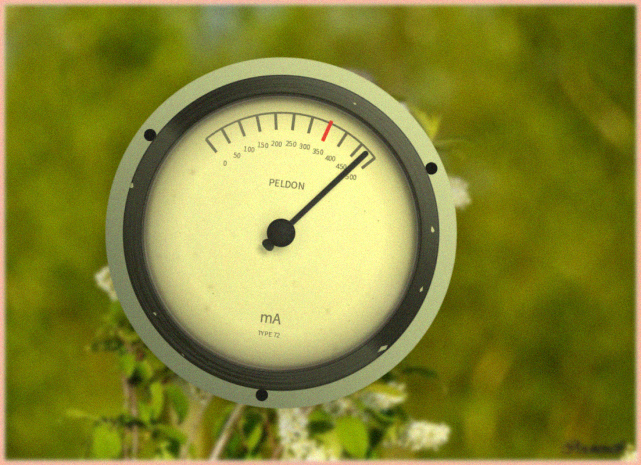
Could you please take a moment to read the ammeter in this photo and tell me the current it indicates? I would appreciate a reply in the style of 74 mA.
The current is 475 mA
